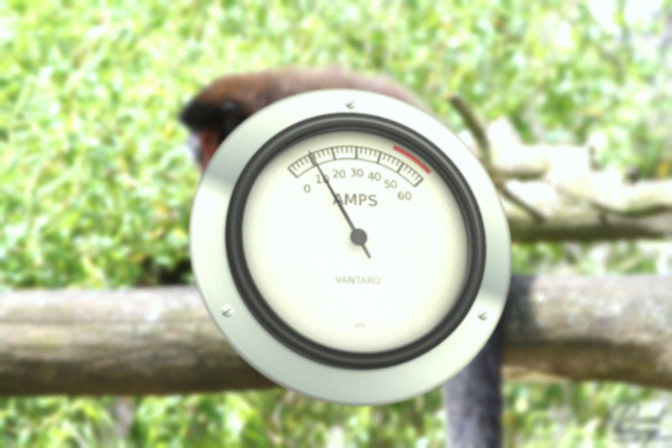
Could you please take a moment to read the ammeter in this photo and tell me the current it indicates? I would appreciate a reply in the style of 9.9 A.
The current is 10 A
